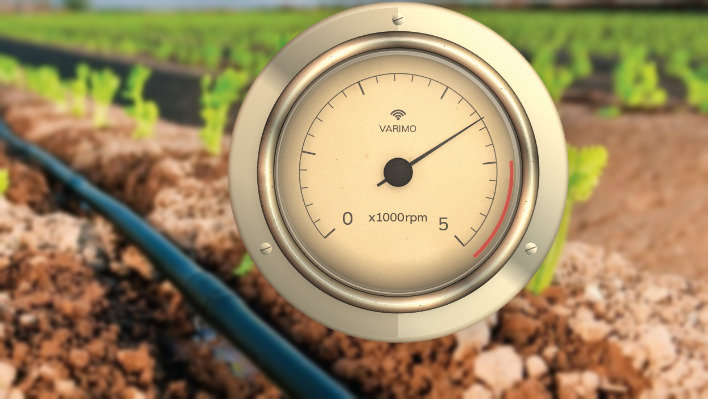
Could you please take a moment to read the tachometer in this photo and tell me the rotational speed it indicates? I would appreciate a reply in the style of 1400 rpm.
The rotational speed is 3500 rpm
